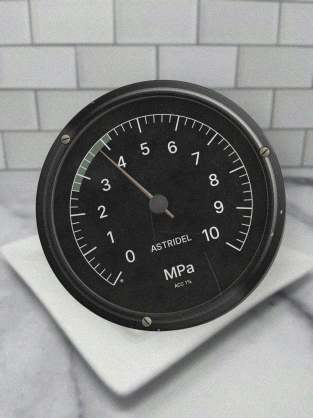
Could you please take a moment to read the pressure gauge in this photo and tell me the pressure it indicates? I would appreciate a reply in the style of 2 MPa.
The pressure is 3.8 MPa
